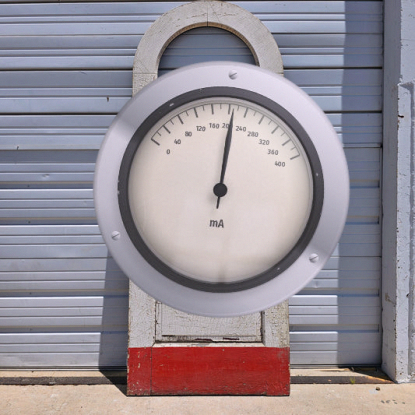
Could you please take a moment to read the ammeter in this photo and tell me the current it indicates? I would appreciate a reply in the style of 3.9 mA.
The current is 210 mA
